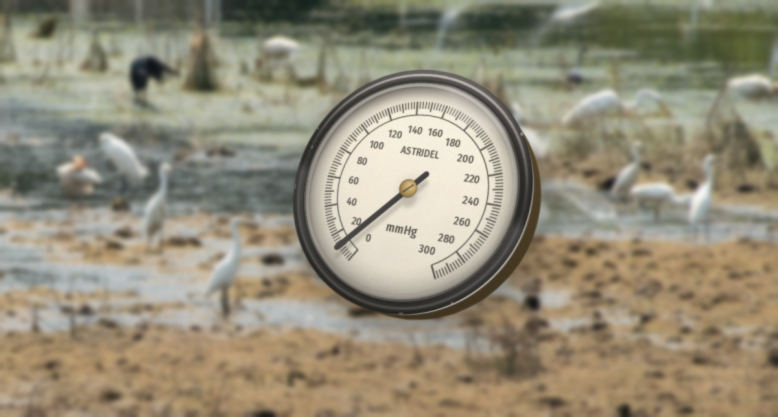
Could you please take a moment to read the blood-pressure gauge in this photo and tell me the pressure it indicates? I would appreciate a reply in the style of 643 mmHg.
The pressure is 10 mmHg
